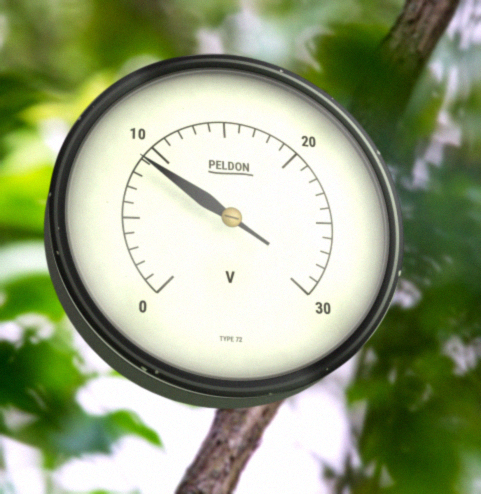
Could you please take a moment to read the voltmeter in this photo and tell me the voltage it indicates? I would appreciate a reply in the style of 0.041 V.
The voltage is 9 V
